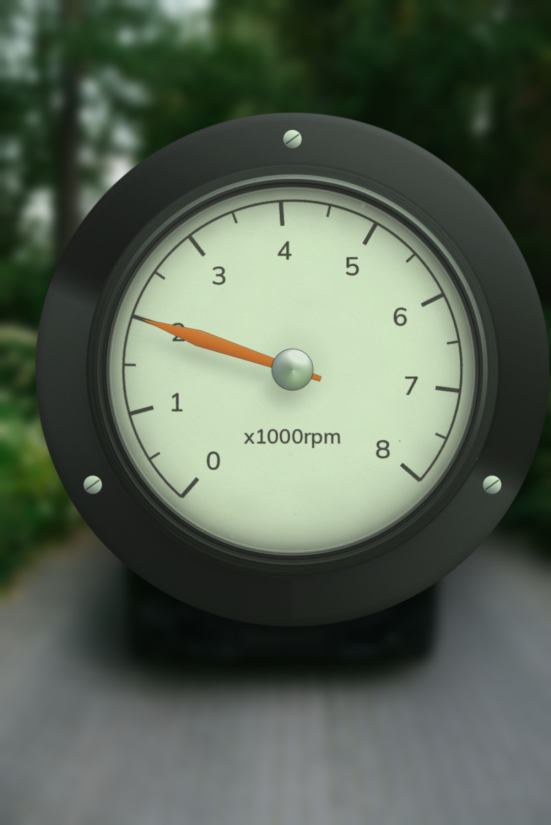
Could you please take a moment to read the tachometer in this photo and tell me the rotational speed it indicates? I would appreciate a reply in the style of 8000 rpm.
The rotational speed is 2000 rpm
